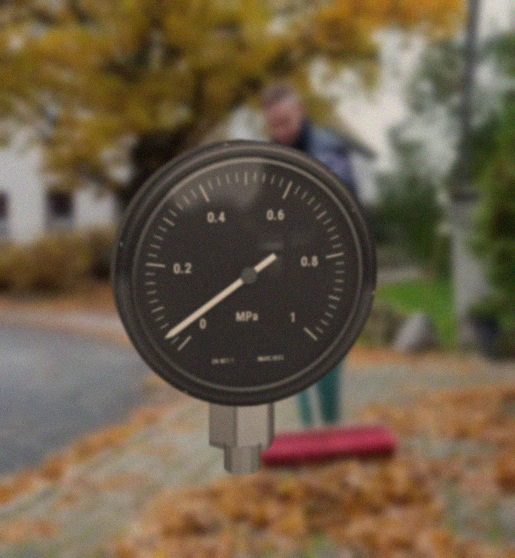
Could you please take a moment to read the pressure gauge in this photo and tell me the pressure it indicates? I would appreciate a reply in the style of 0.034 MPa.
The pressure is 0.04 MPa
